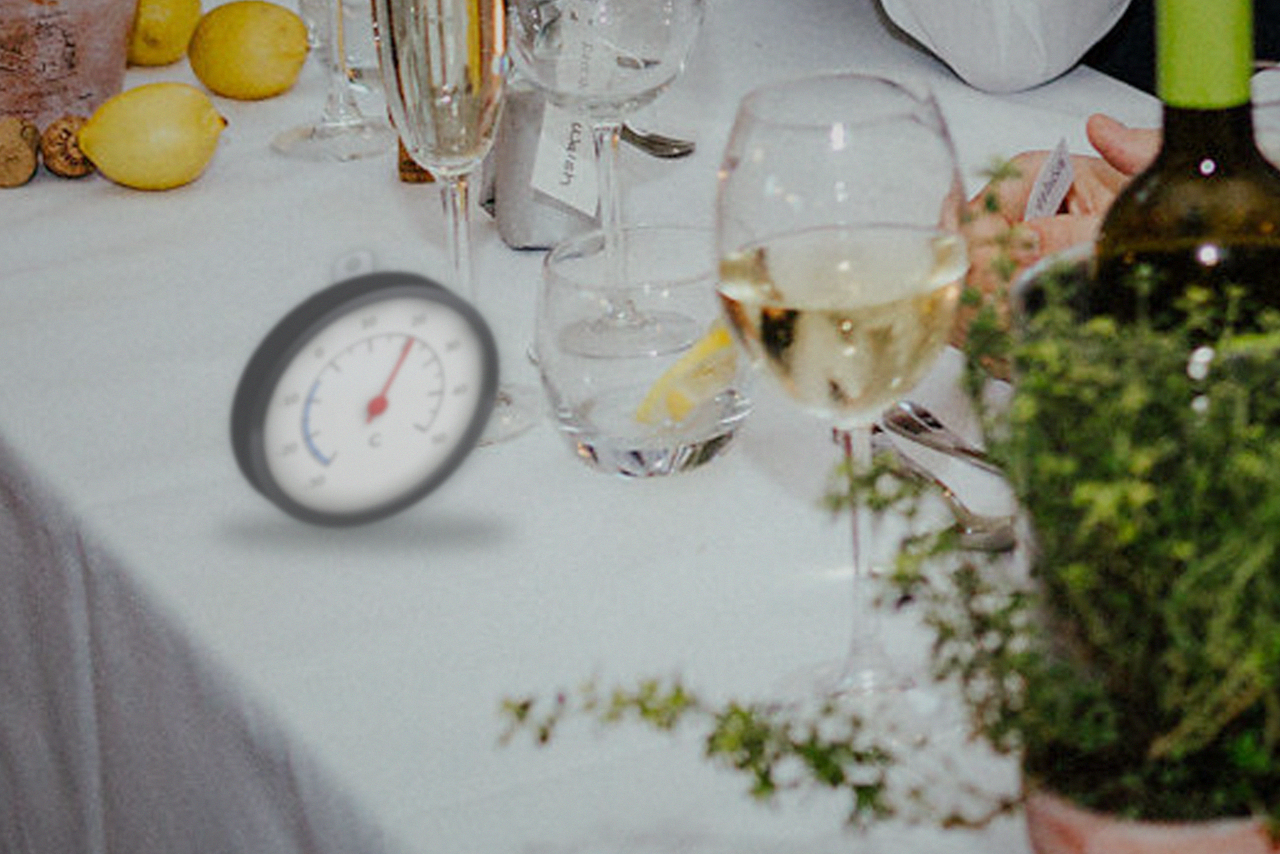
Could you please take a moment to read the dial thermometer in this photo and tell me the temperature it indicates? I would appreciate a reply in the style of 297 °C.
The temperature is 20 °C
